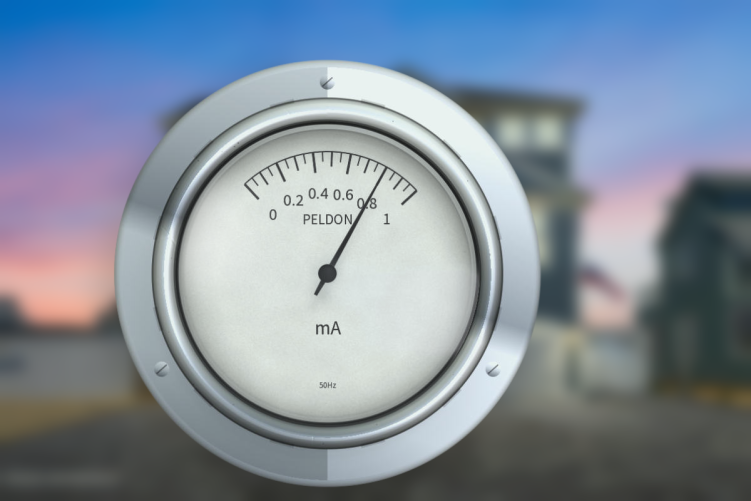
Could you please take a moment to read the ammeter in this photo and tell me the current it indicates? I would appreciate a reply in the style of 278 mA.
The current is 0.8 mA
